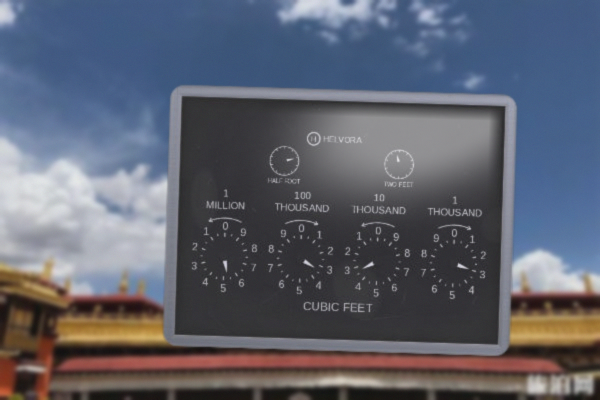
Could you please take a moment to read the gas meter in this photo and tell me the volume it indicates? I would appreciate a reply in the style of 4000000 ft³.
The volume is 533300 ft³
